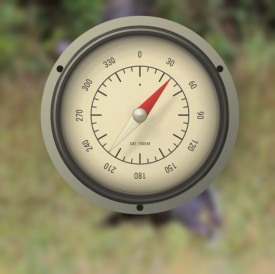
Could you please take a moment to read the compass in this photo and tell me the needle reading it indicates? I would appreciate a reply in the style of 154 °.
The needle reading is 40 °
